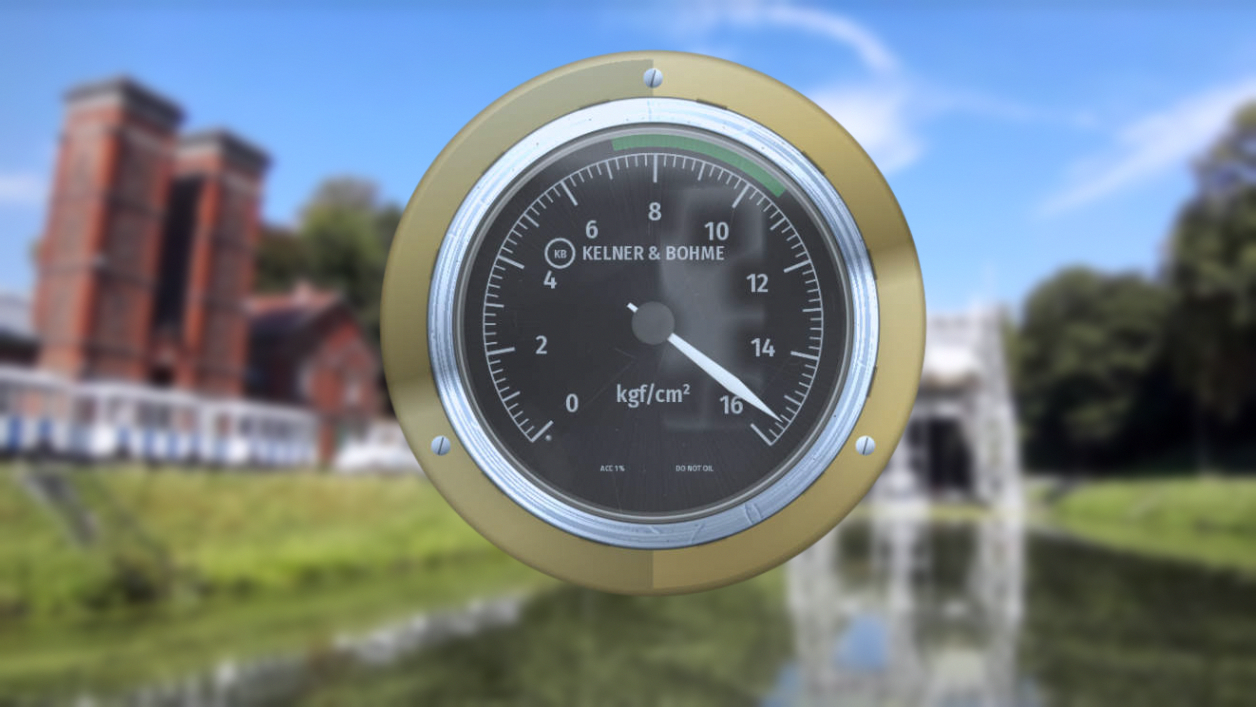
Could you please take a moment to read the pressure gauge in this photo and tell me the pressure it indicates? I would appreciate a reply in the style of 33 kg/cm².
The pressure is 15.5 kg/cm²
